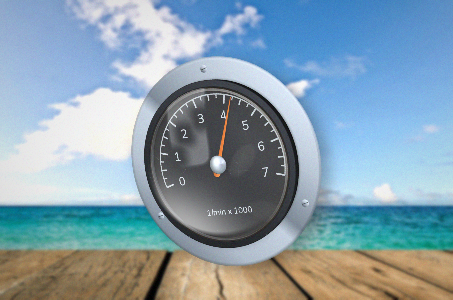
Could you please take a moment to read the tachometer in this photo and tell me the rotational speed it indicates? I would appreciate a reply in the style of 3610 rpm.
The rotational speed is 4250 rpm
